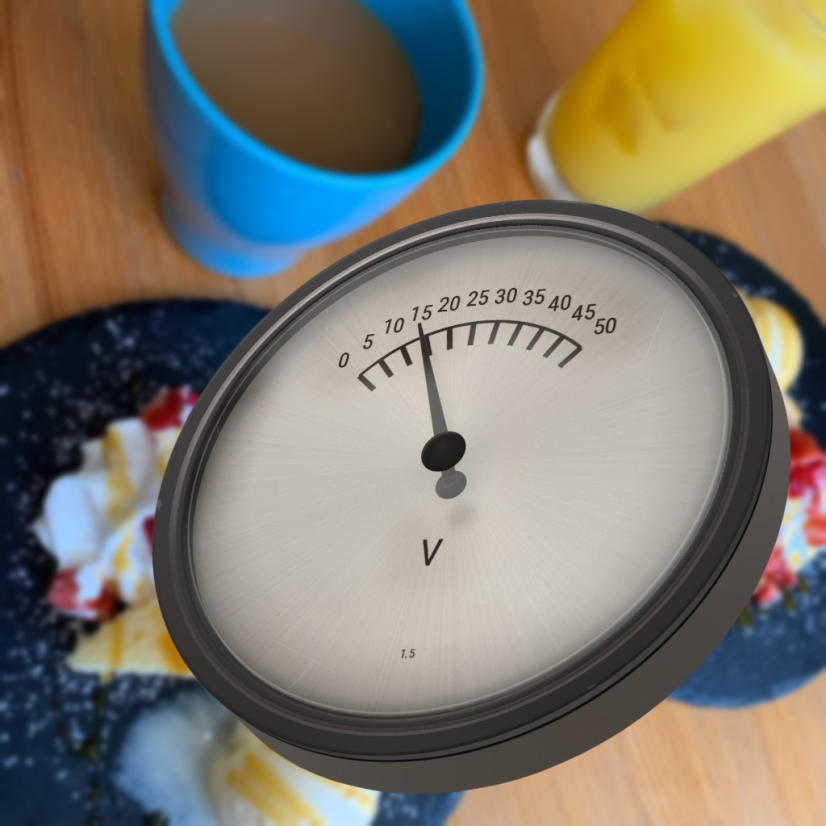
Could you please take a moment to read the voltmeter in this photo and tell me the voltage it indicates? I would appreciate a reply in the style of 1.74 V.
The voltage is 15 V
